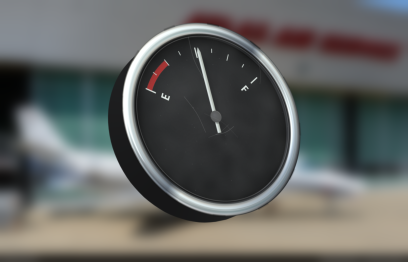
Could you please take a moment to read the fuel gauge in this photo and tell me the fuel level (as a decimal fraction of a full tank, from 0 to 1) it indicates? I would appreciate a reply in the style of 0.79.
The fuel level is 0.5
